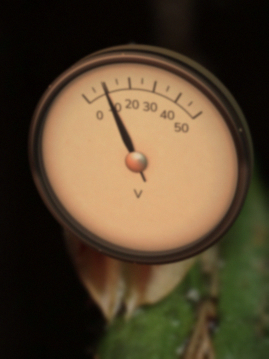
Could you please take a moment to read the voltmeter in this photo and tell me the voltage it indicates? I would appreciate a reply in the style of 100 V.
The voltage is 10 V
